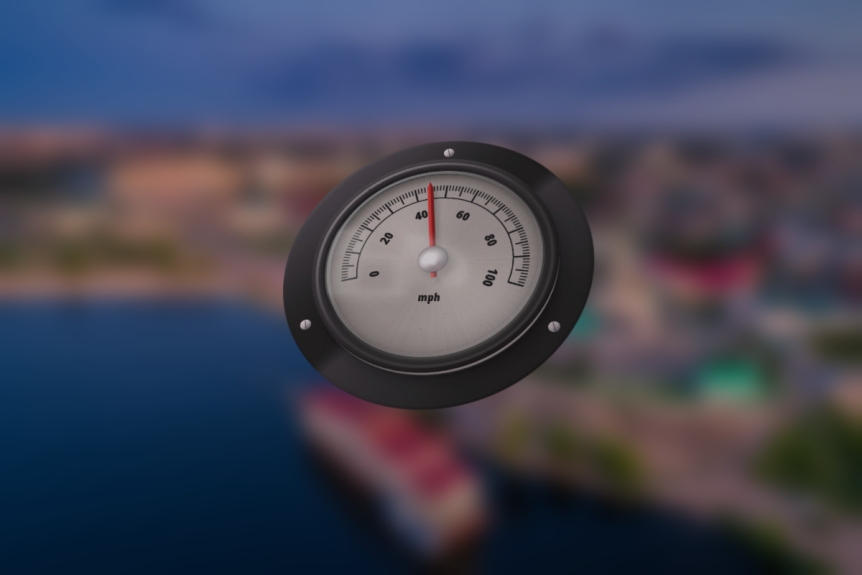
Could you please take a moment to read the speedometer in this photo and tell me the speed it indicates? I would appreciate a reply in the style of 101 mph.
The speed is 45 mph
